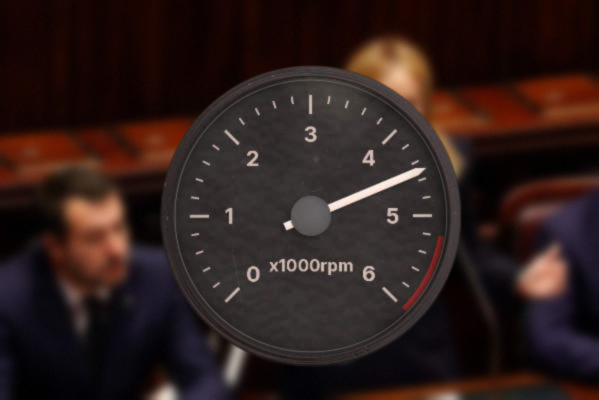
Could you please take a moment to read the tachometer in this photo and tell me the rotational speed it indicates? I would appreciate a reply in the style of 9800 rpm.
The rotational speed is 4500 rpm
